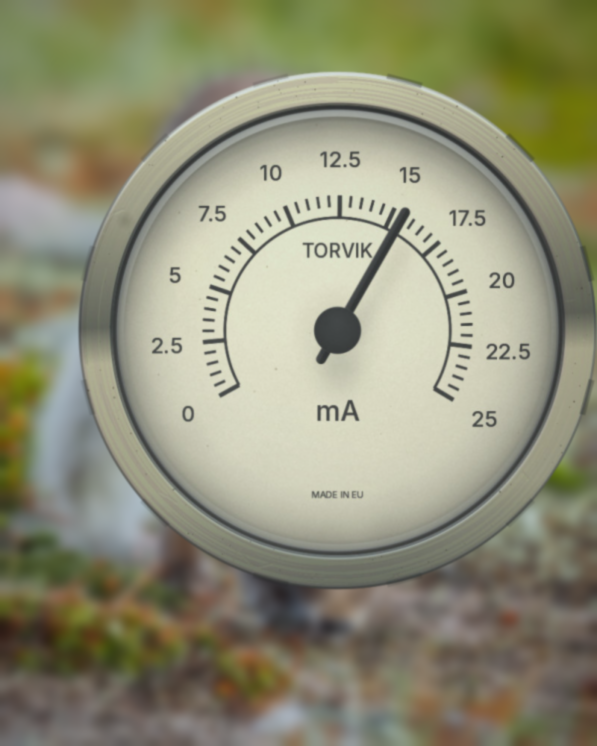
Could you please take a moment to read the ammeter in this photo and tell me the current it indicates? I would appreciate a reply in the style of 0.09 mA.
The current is 15.5 mA
